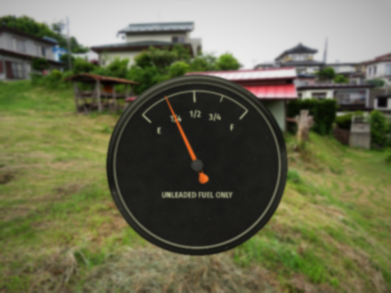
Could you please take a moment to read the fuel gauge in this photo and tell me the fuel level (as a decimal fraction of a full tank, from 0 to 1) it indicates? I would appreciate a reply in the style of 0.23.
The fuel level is 0.25
